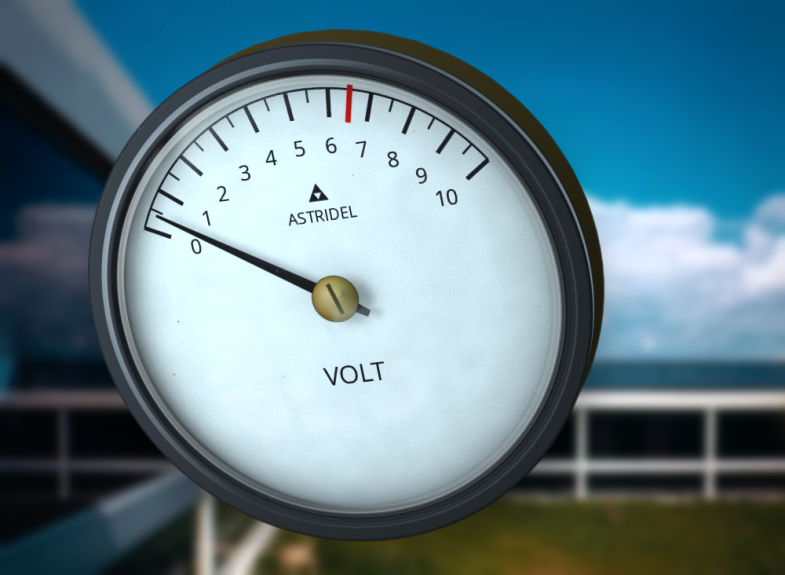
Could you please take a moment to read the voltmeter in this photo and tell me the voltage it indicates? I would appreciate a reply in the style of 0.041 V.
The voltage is 0.5 V
